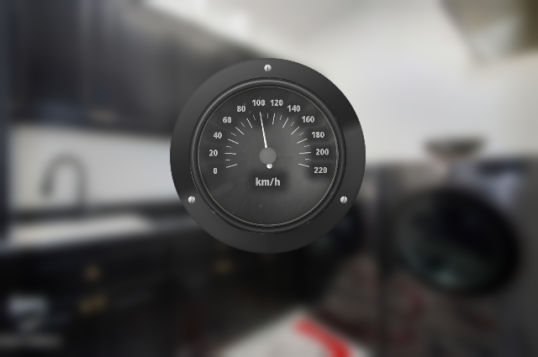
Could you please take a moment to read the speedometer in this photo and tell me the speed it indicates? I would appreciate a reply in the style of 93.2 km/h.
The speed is 100 km/h
